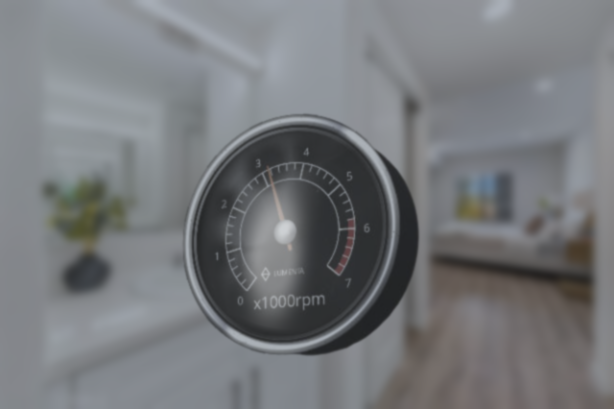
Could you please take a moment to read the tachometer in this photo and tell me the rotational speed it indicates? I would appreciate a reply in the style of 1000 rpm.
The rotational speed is 3200 rpm
